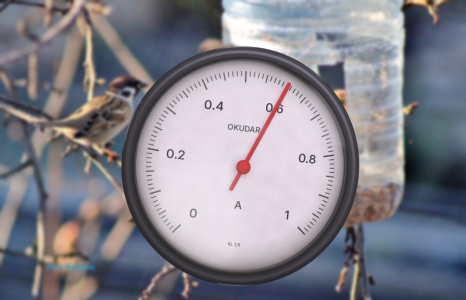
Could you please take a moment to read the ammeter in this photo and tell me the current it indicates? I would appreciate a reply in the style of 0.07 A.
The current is 0.6 A
